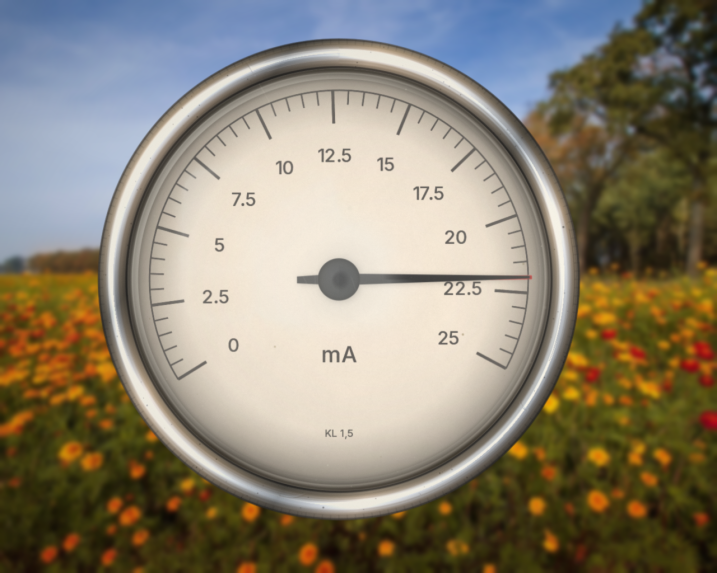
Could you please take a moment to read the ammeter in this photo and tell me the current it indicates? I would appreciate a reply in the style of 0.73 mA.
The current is 22 mA
